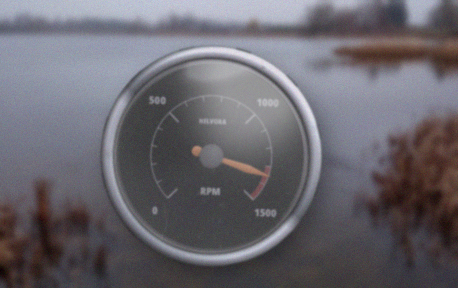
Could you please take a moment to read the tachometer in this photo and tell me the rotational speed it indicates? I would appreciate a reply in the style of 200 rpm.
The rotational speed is 1350 rpm
